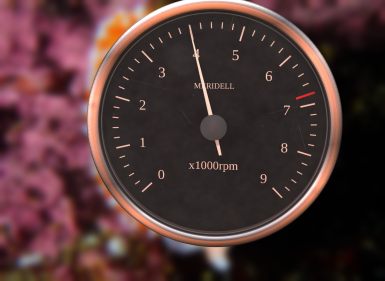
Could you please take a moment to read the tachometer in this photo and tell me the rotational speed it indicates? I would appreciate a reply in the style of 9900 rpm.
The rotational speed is 4000 rpm
